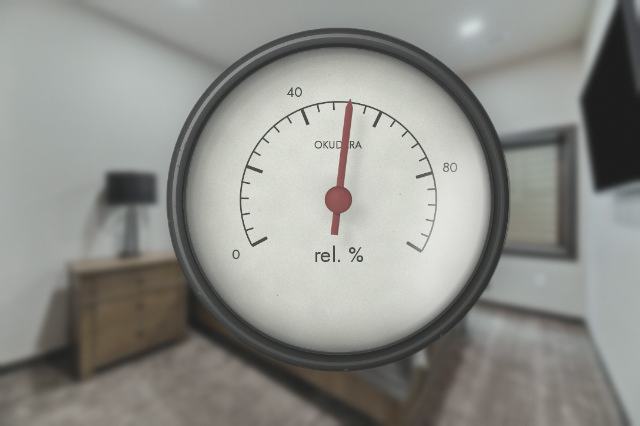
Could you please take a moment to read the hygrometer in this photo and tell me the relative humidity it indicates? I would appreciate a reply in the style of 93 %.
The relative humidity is 52 %
